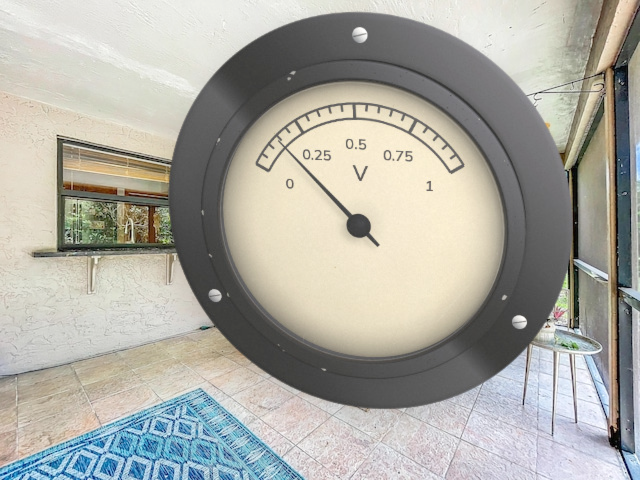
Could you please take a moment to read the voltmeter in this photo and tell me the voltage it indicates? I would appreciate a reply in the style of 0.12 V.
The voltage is 0.15 V
